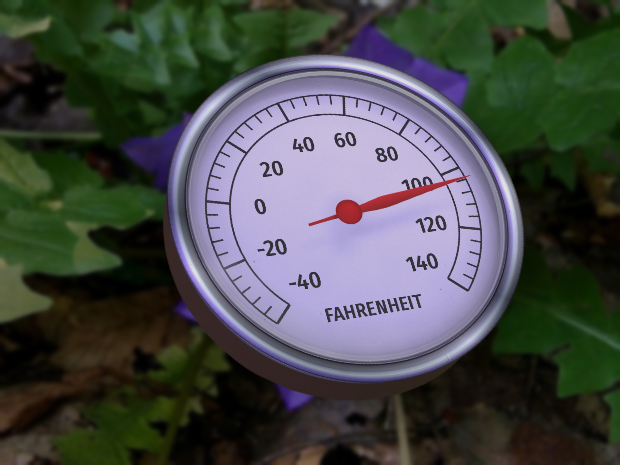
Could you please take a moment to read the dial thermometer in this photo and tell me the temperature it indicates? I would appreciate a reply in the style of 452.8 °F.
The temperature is 104 °F
